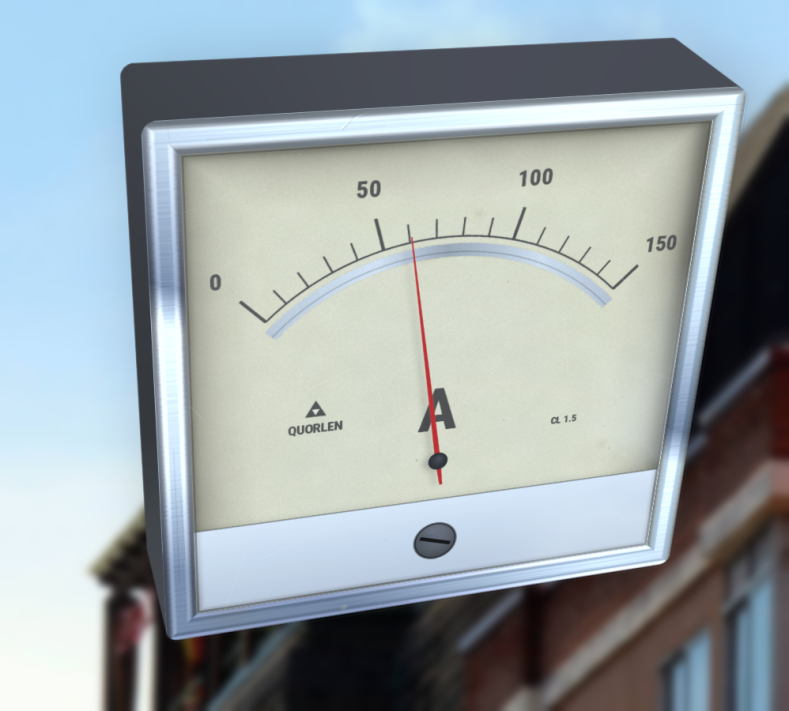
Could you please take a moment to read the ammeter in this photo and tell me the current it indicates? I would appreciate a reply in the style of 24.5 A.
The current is 60 A
